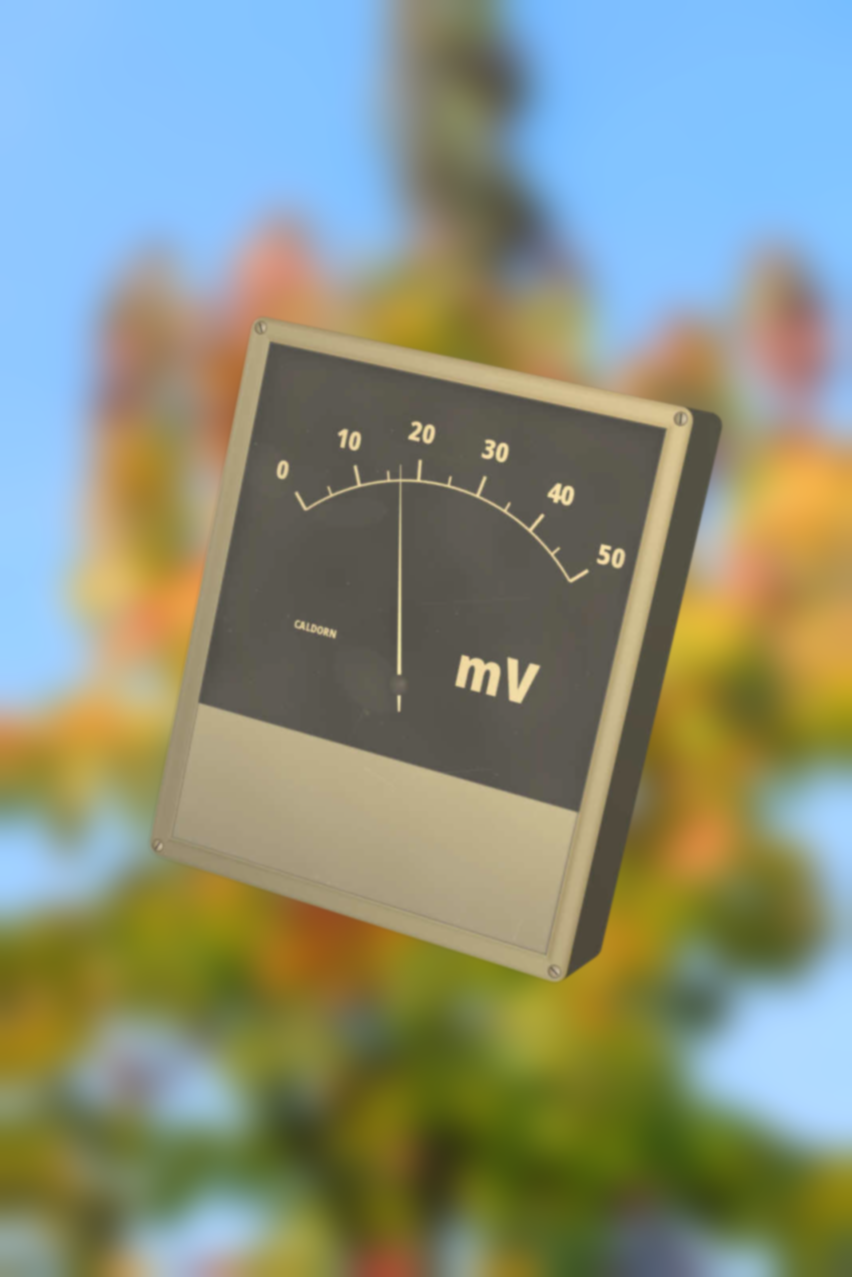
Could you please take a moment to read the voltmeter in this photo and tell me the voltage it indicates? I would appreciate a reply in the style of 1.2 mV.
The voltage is 17.5 mV
